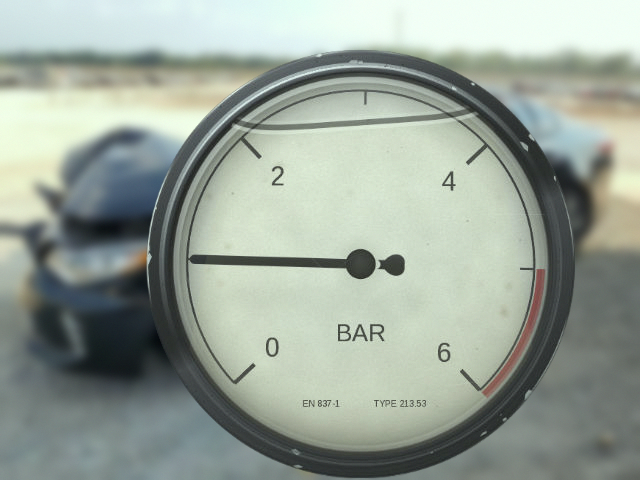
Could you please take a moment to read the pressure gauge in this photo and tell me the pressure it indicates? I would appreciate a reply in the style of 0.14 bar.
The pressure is 1 bar
